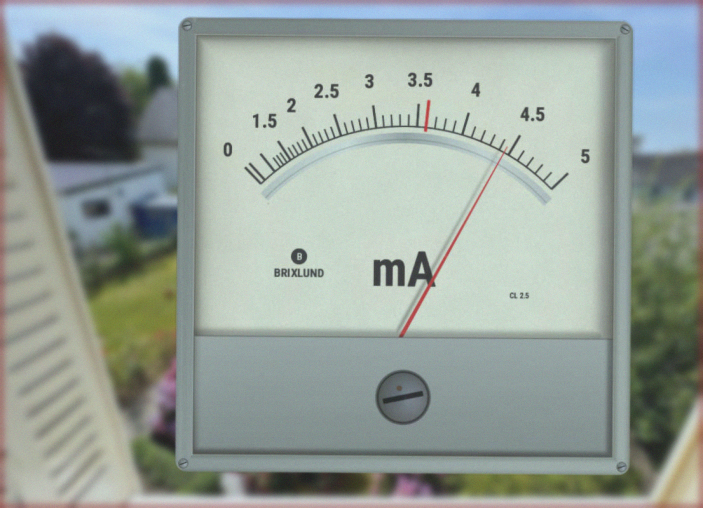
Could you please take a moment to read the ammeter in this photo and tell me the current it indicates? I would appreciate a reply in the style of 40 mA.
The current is 4.45 mA
